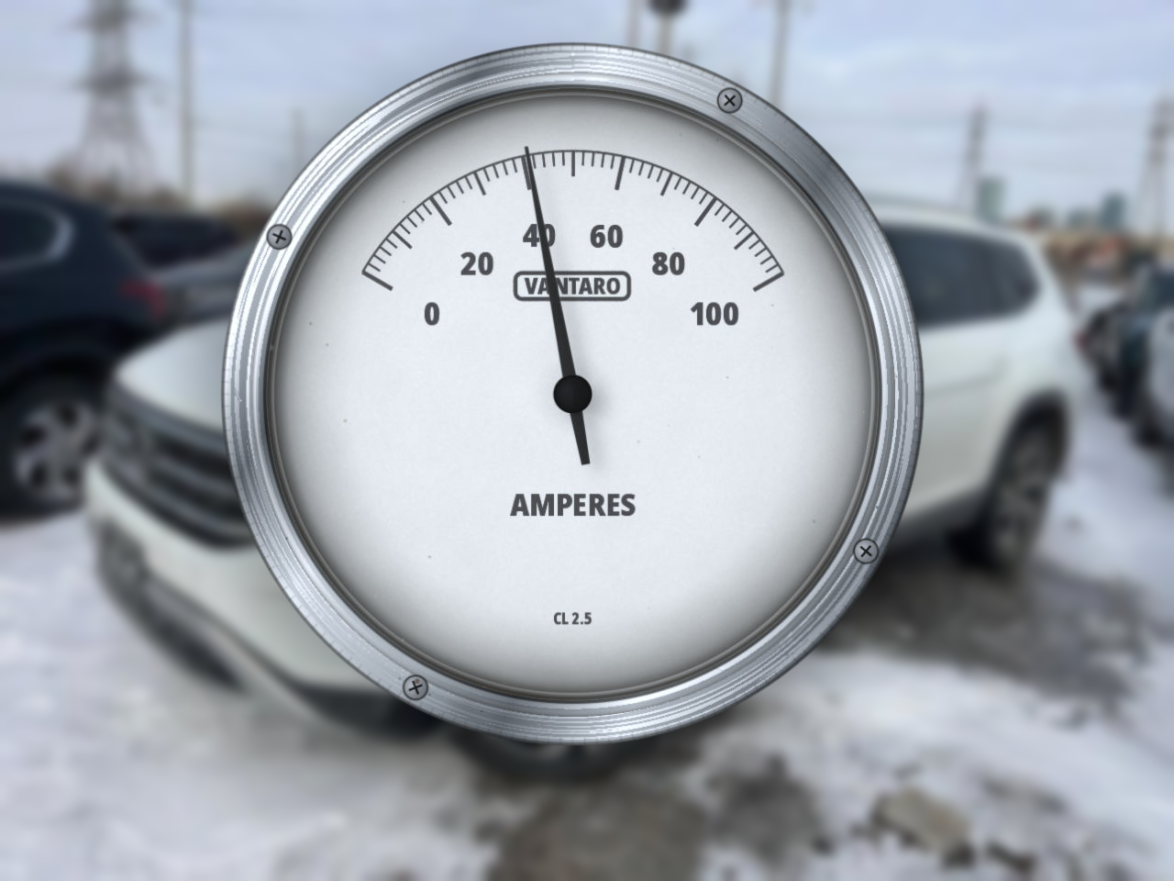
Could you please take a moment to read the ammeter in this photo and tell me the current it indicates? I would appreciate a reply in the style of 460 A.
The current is 41 A
